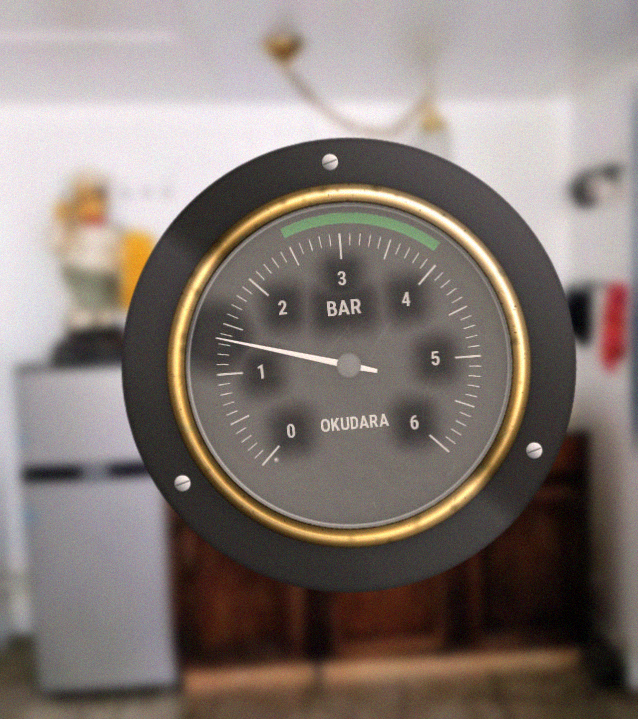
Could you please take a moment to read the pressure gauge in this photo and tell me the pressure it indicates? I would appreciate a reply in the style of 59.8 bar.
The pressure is 1.35 bar
